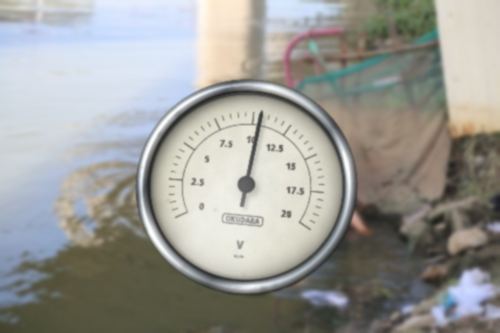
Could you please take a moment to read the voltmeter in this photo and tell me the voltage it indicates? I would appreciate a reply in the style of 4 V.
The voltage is 10.5 V
